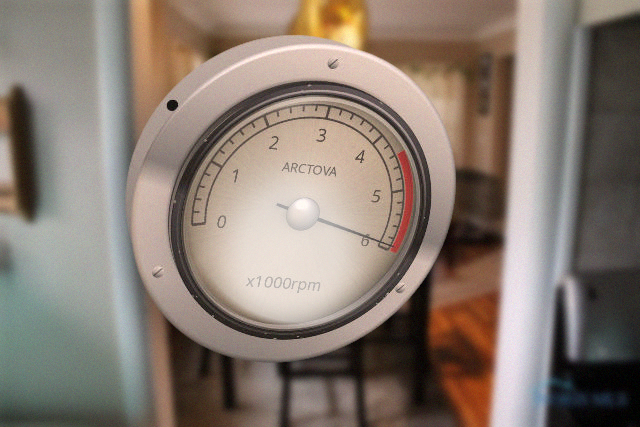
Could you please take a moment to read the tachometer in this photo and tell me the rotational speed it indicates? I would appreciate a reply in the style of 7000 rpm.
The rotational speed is 5900 rpm
